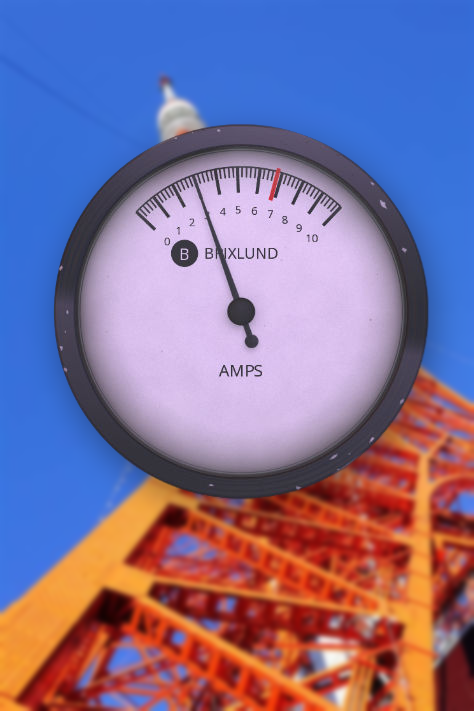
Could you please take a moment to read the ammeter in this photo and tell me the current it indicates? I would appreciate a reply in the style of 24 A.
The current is 3 A
